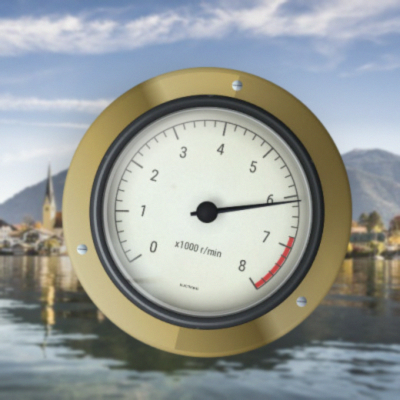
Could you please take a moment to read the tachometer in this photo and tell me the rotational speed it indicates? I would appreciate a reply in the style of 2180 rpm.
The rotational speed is 6100 rpm
